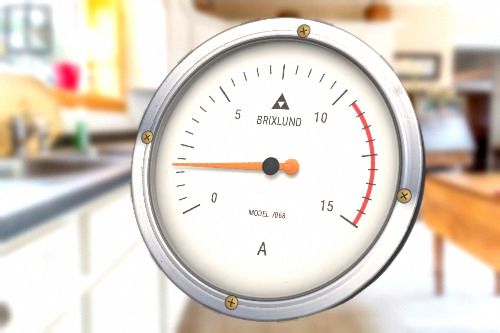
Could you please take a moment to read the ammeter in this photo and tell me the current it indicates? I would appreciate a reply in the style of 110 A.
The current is 1.75 A
